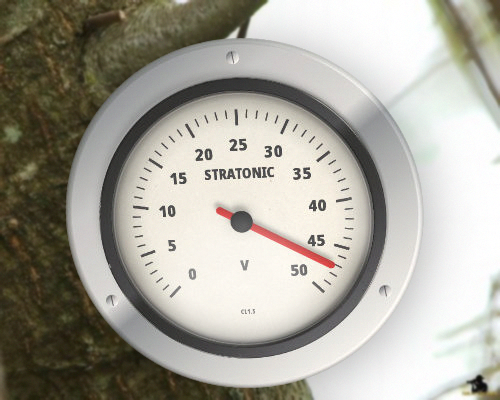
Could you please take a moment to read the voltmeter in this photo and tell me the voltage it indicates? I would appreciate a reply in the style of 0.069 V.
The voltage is 47 V
